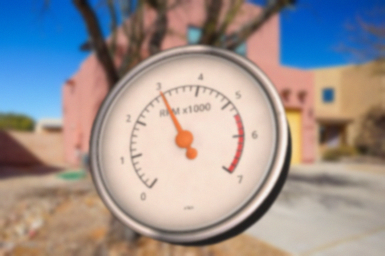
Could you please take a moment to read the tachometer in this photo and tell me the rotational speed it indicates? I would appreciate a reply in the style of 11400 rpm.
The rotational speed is 3000 rpm
